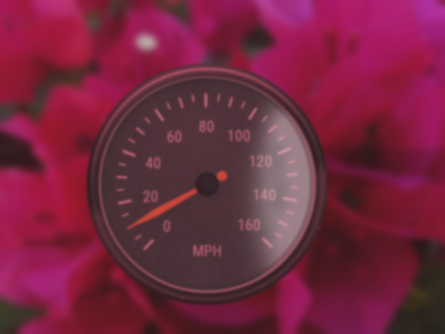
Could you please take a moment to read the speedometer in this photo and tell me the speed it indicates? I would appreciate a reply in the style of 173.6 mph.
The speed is 10 mph
